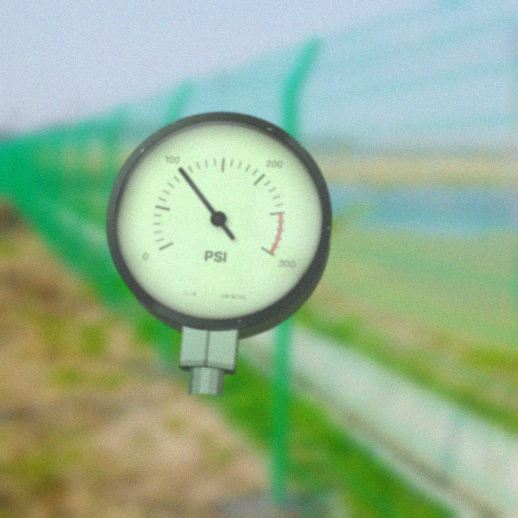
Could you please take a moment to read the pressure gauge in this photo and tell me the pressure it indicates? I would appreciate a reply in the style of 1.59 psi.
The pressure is 100 psi
